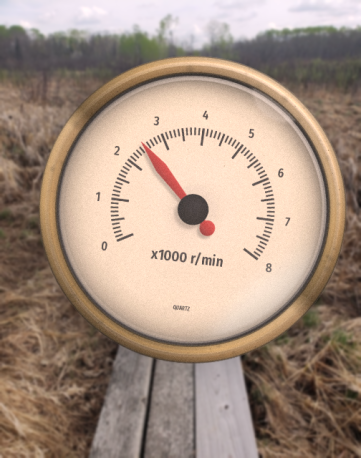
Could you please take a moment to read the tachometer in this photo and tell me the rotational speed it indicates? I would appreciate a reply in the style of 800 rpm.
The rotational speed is 2500 rpm
